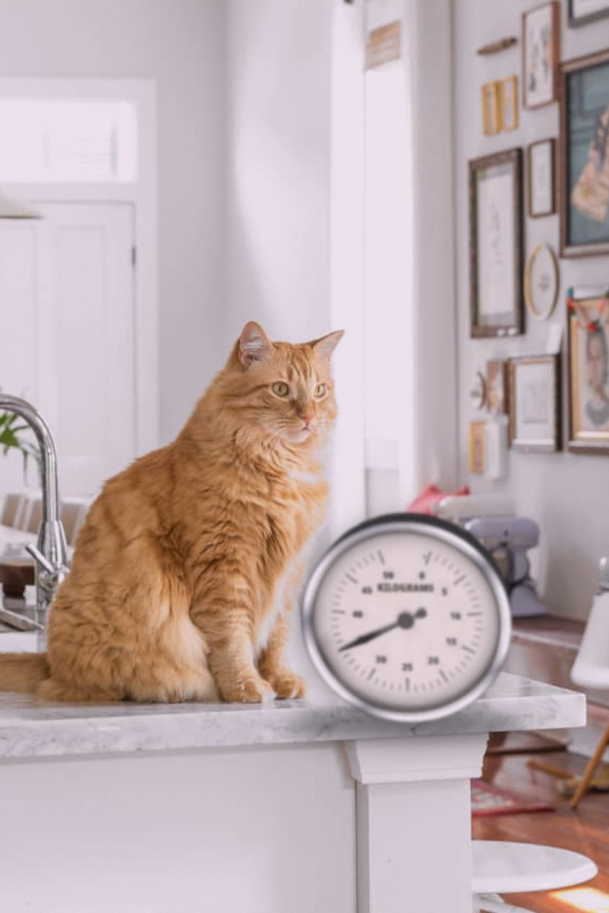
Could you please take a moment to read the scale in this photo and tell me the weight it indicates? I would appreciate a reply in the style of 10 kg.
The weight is 35 kg
